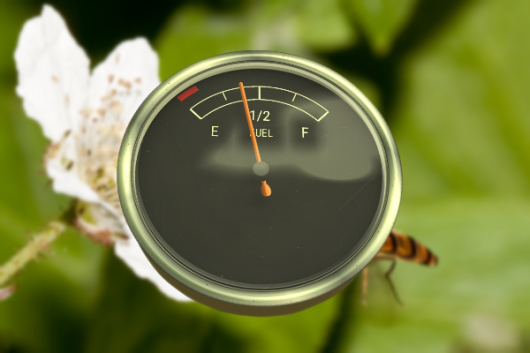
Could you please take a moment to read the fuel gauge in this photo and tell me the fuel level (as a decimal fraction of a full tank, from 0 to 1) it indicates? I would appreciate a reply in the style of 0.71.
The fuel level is 0.375
